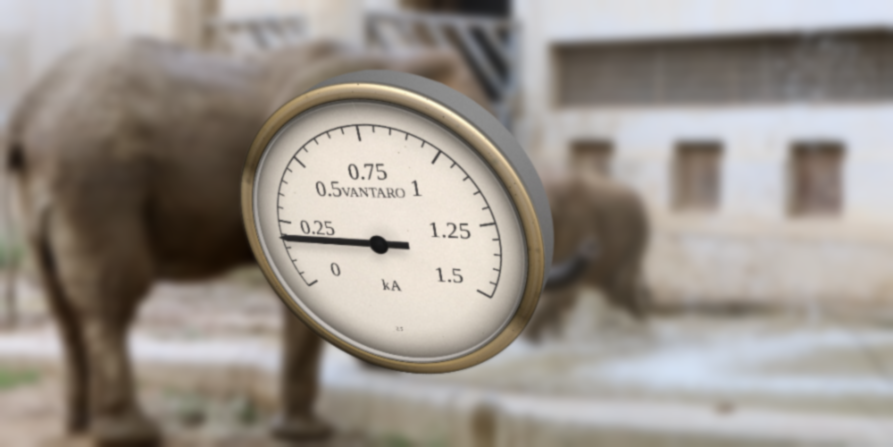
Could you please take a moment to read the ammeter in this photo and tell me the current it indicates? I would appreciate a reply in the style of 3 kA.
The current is 0.2 kA
